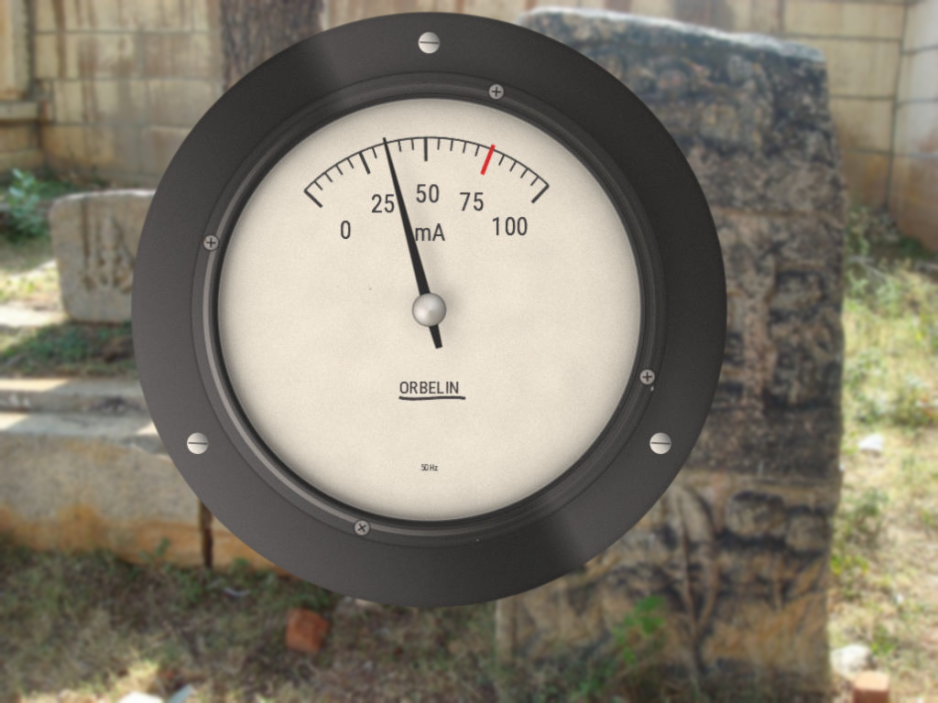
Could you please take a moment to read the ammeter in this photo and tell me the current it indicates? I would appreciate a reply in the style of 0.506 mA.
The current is 35 mA
